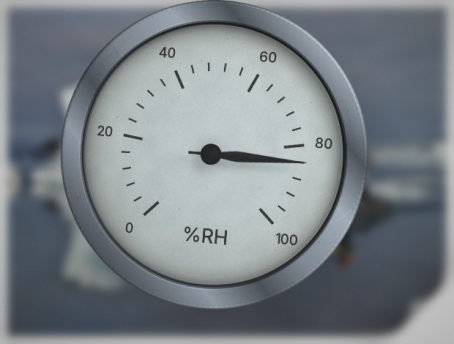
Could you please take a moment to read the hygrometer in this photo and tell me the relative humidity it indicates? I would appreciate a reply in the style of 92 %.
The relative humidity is 84 %
